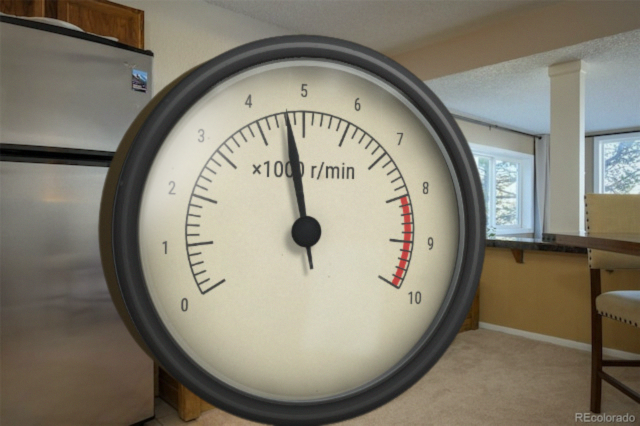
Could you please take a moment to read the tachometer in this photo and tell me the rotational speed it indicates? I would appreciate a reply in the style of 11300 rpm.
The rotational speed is 4600 rpm
